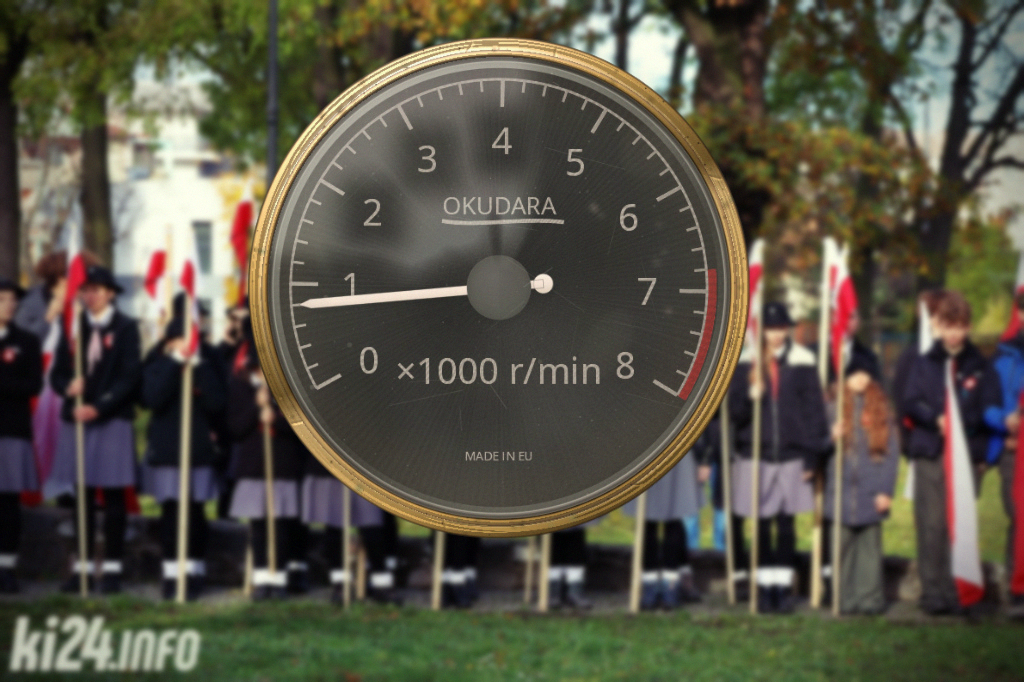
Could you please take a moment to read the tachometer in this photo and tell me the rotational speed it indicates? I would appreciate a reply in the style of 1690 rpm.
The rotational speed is 800 rpm
